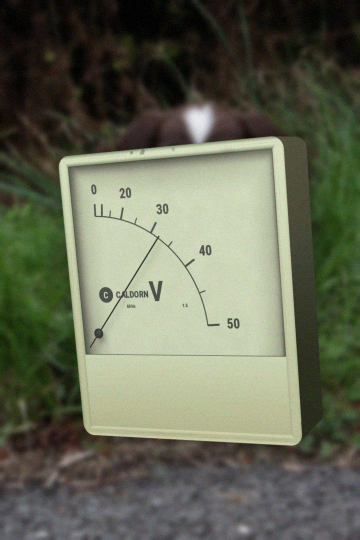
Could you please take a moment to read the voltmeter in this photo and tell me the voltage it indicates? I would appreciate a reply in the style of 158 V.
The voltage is 32.5 V
